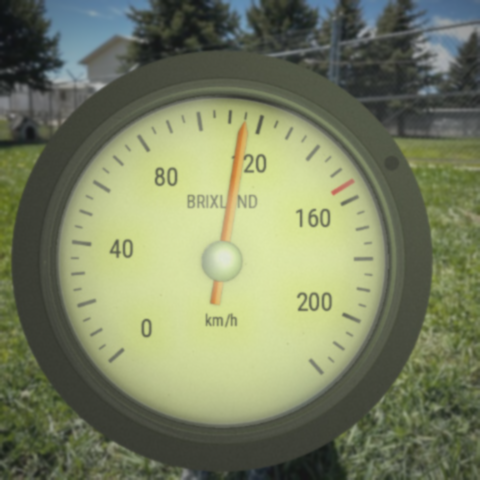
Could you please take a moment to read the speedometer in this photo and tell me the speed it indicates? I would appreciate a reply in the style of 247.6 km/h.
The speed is 115 km/h
